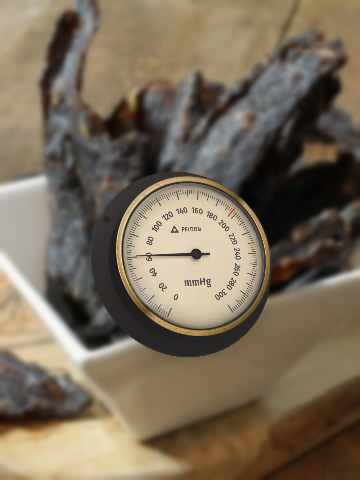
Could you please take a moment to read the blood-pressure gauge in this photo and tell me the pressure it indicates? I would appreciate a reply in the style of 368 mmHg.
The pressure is 60 mmHg
